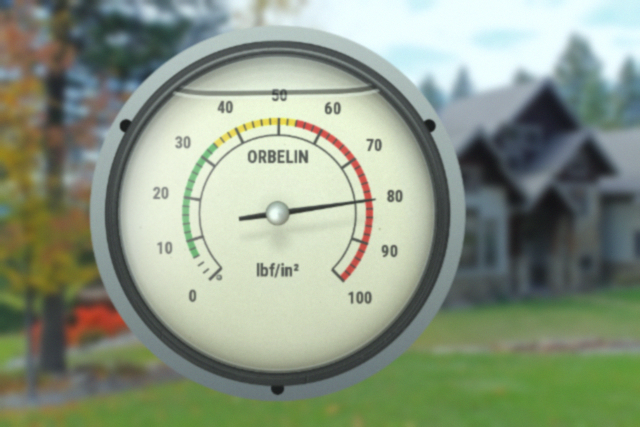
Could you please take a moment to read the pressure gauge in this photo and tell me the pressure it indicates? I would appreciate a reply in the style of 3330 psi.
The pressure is 80 psi
